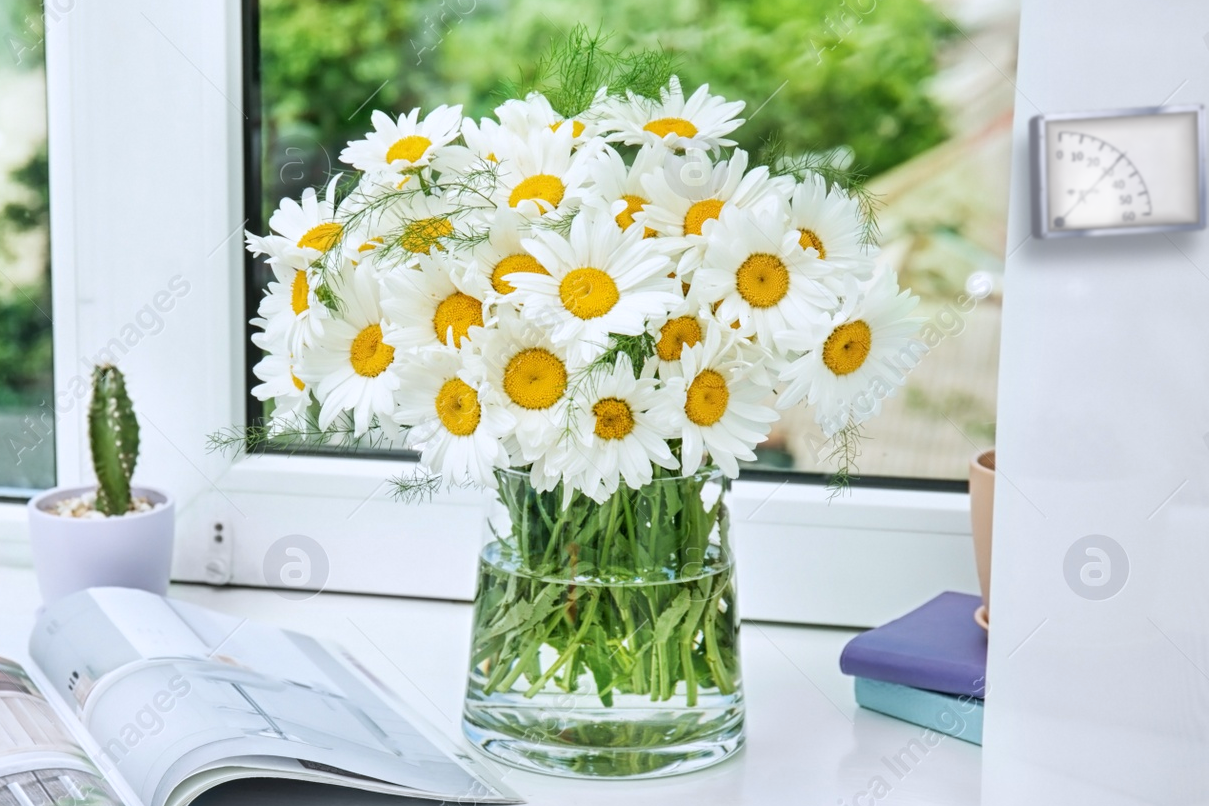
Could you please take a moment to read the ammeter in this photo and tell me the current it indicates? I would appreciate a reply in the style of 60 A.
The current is 30 A
